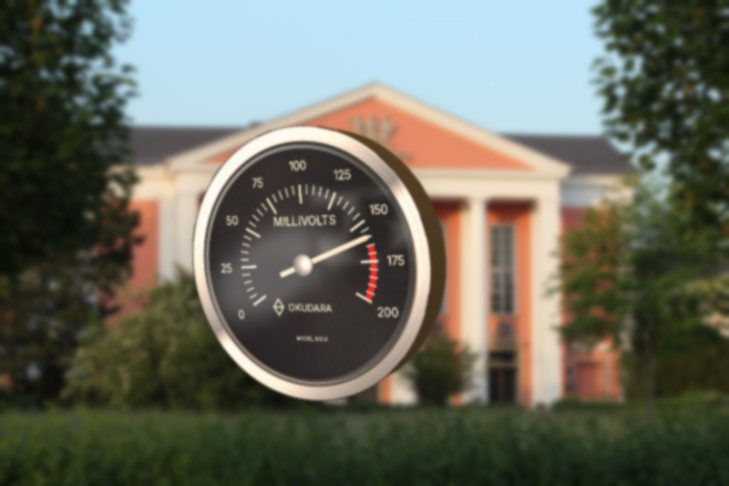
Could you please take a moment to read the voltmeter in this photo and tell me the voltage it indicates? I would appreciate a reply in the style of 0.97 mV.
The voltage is 160 mV
